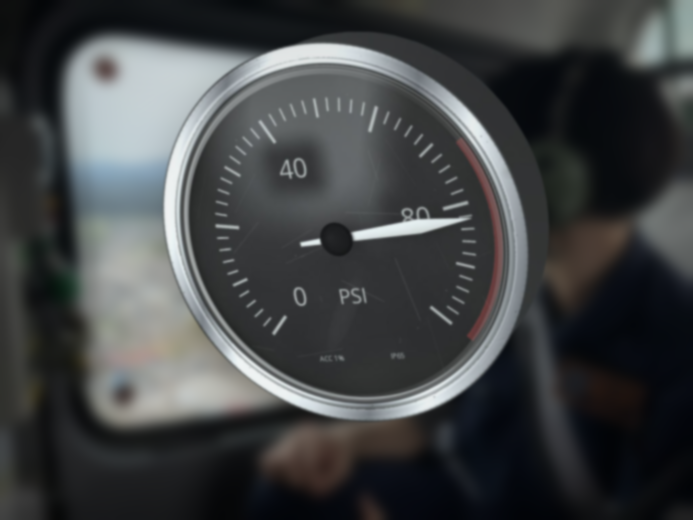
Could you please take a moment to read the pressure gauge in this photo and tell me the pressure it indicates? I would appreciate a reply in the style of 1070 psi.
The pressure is 82 psi
